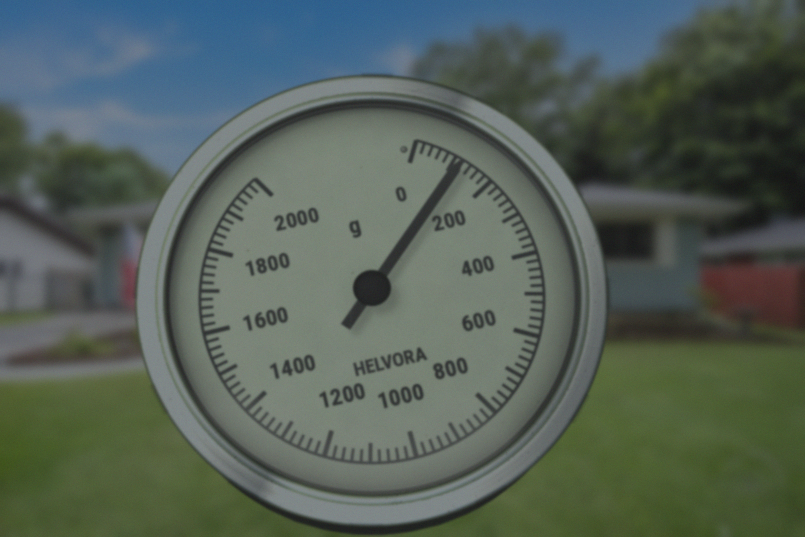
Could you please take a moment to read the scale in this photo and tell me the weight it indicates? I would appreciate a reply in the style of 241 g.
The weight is 120 g
